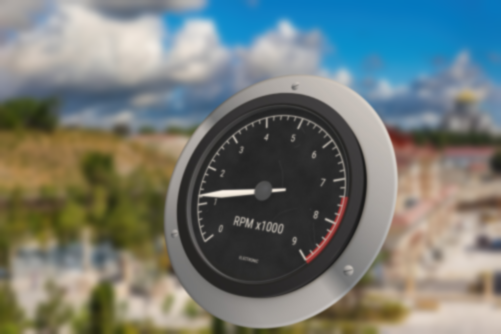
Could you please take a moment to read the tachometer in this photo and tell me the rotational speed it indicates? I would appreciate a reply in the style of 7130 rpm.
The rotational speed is 1200 rpm
